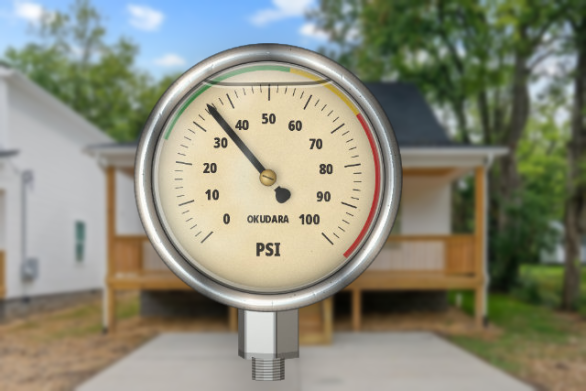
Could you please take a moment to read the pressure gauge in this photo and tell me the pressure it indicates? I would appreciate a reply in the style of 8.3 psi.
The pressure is 35 psi
